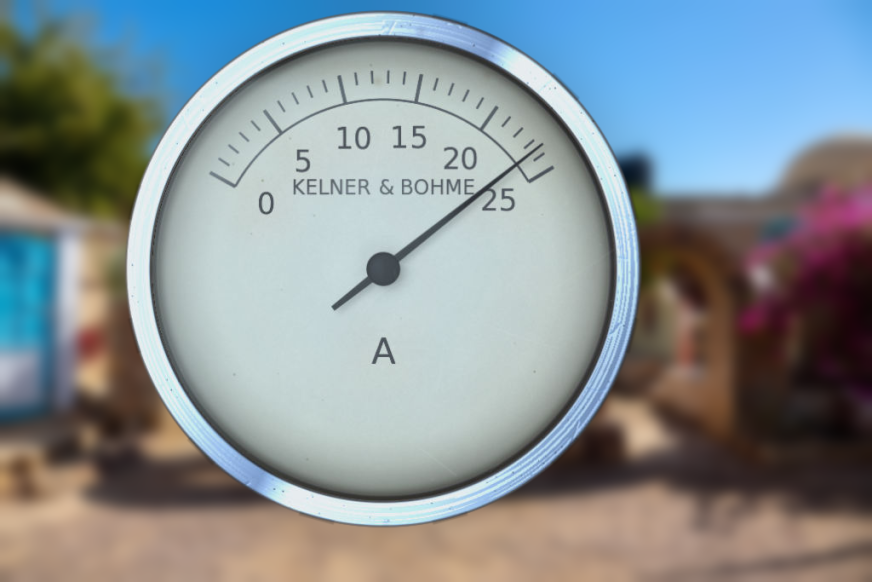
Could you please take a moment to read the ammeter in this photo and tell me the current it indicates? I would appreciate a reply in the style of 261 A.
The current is 23.5 A
